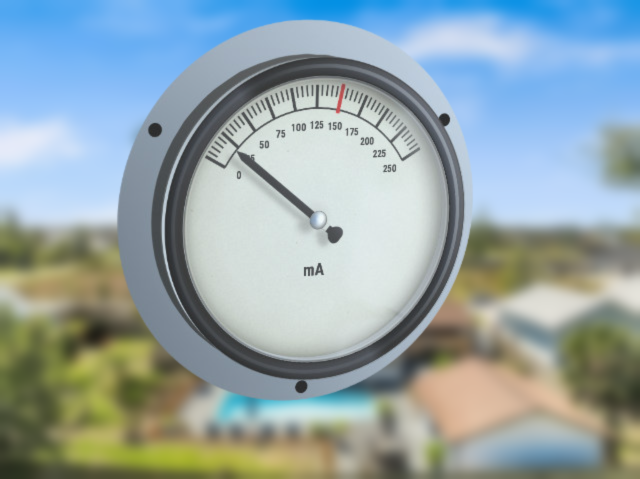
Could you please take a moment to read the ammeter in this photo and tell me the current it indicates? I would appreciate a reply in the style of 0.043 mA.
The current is 20 mA
